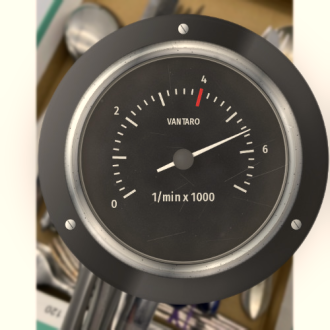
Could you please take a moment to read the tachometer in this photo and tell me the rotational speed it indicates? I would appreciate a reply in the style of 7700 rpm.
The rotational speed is 5500 rpm
